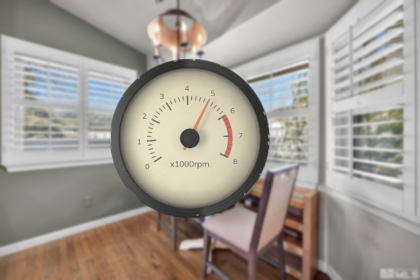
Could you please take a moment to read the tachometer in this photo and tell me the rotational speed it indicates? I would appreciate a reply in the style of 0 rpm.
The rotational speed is 5000 rpm
